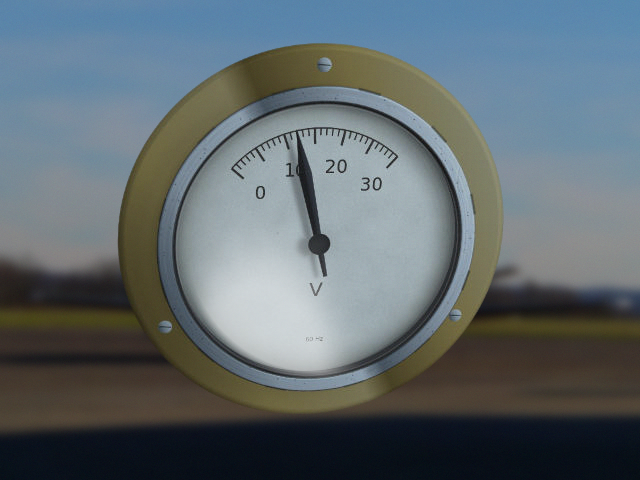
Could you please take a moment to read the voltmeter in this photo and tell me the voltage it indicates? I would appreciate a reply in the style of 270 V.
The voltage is 12 V
